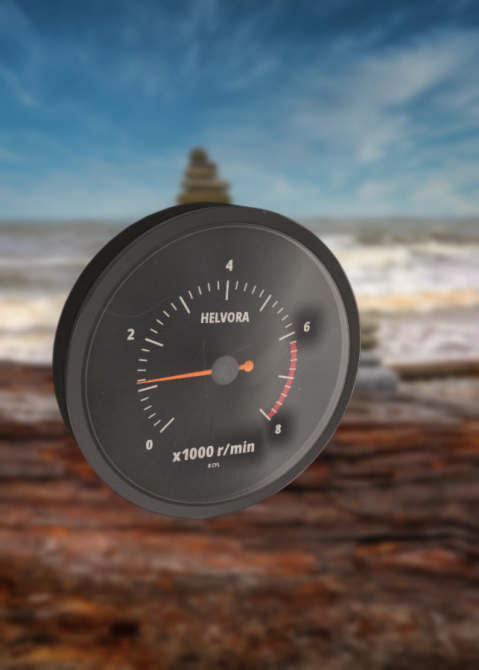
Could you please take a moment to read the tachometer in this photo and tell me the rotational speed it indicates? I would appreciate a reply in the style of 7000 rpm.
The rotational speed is 1200 rpm
